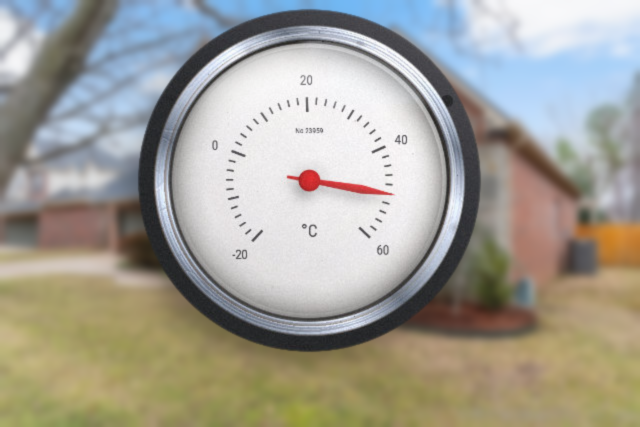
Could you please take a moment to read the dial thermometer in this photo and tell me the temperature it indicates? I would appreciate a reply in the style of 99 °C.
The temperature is 50 °C
